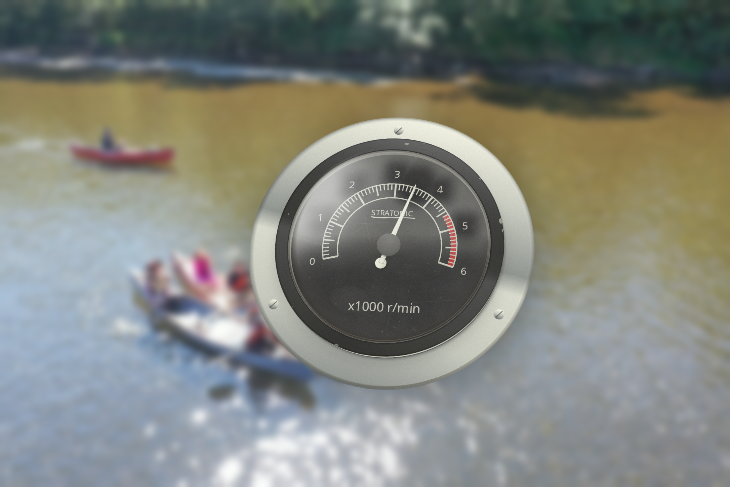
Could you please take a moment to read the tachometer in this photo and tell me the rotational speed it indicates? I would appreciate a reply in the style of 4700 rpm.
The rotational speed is 3500 rpm
